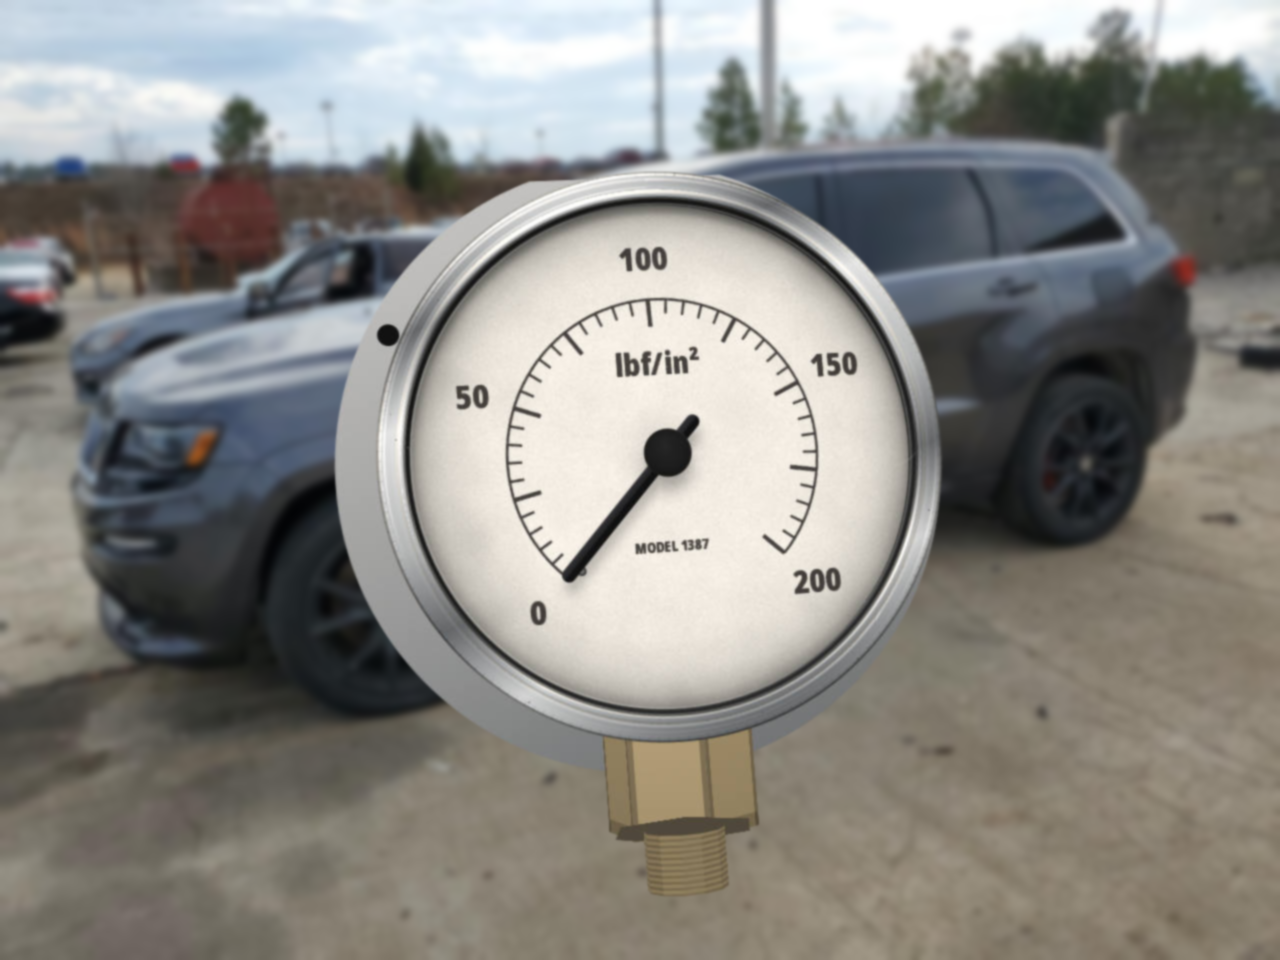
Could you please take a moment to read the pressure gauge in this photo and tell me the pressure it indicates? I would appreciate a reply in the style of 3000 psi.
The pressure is 0 psi
